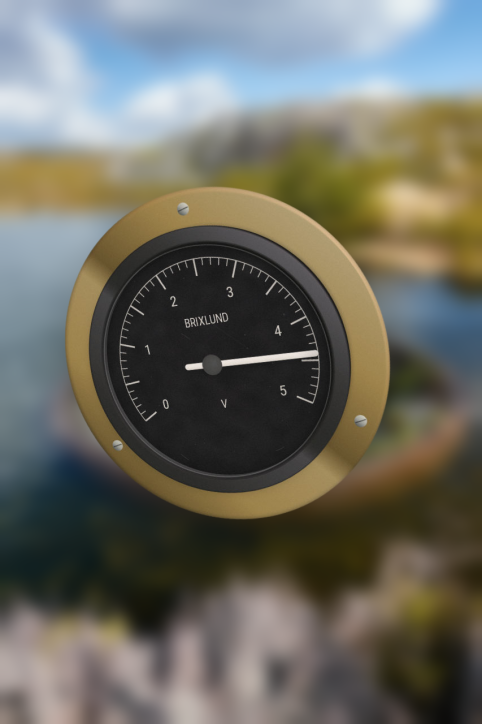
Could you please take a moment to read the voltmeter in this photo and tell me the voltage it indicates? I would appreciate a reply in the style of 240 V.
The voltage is 4.4 V
